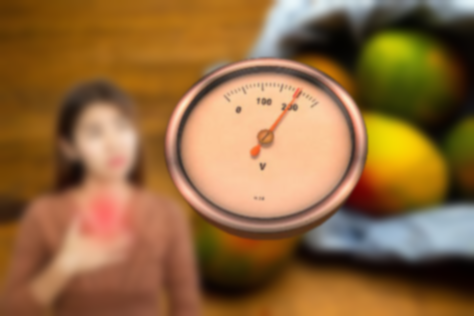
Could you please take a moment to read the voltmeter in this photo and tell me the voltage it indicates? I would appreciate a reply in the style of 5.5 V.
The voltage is 200 V
